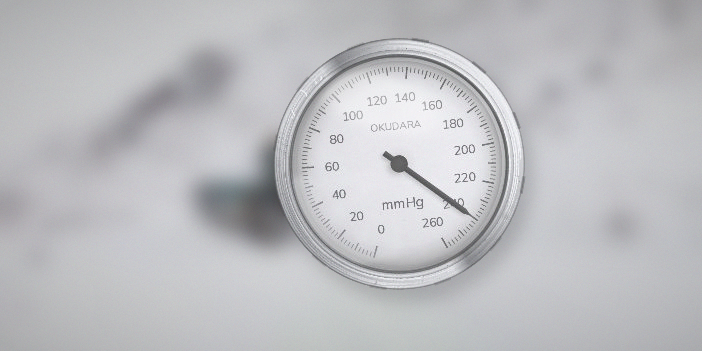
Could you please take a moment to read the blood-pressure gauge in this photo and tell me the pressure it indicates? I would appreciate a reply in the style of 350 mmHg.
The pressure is 240 mmHg
